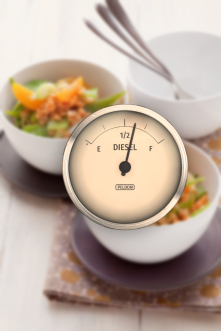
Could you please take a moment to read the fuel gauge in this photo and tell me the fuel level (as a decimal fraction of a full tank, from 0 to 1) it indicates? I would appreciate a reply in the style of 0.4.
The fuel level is 0.625
